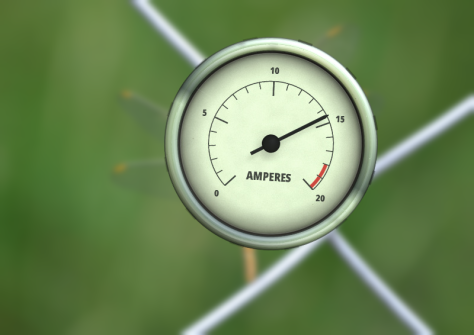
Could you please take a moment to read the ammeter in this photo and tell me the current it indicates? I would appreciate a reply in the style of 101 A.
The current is 14.5 A
